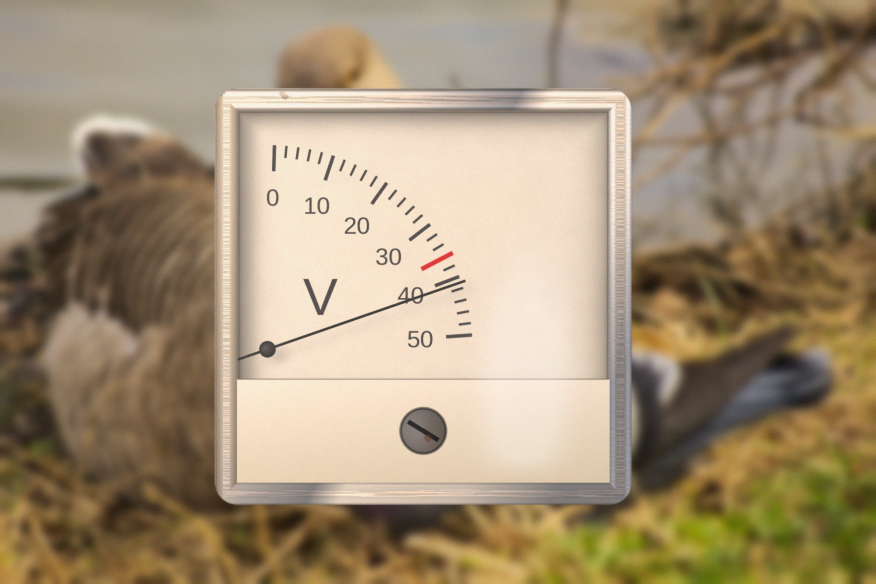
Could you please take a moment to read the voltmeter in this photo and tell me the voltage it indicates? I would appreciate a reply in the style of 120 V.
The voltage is 41 V
